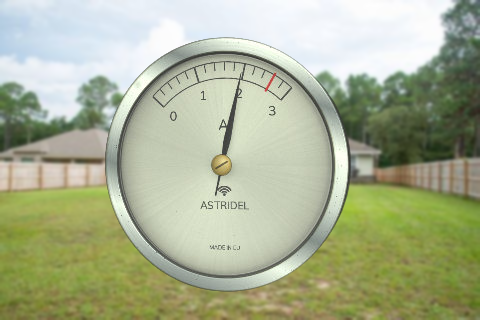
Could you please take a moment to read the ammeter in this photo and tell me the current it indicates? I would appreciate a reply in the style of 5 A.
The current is 2 A
